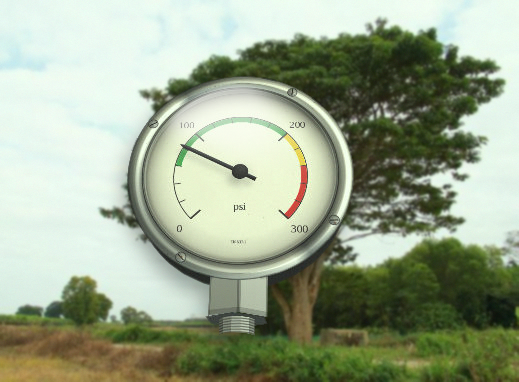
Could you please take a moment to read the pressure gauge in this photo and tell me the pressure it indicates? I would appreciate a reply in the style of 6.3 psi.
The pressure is 80 psi
